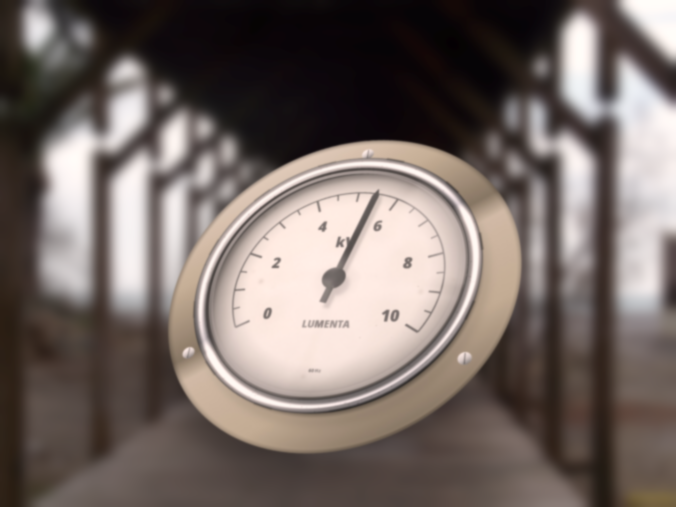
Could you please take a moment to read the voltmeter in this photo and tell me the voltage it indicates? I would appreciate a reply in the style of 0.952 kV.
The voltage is 5.5 kV
